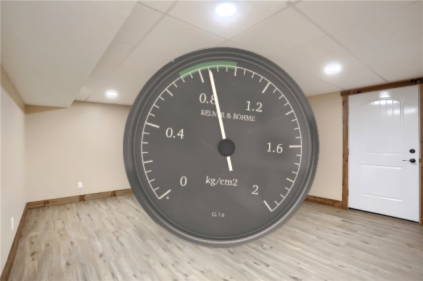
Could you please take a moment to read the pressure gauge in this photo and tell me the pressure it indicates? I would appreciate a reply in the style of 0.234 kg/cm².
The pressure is 0.85 kg/cm²
